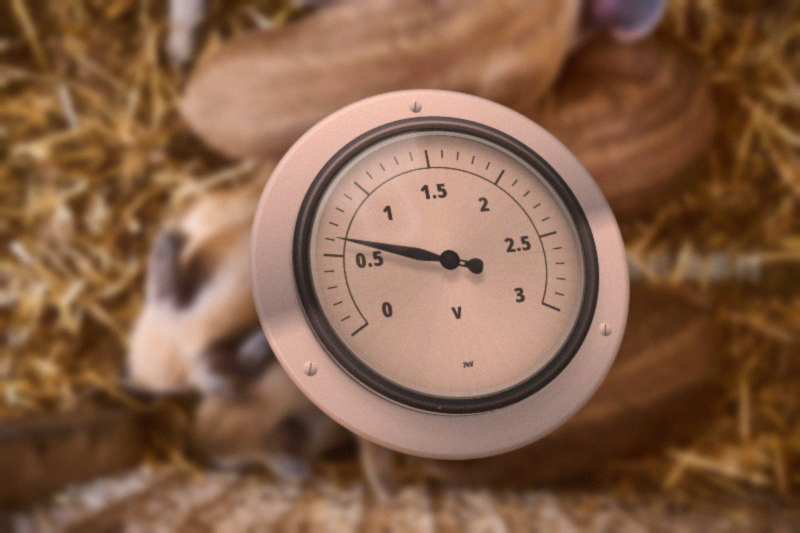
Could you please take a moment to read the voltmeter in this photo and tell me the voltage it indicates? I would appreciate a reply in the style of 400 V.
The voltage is 0.6 V
